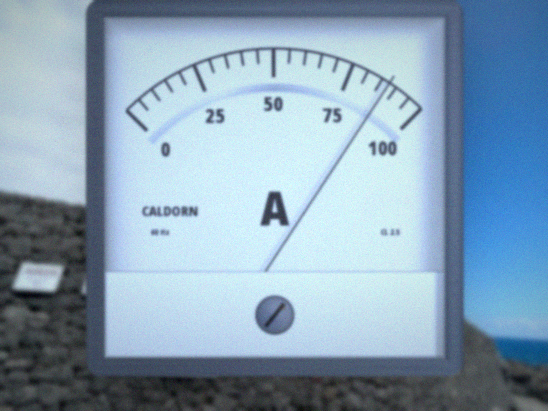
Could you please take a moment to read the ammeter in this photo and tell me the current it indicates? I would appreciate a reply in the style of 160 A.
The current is 87.5 A
